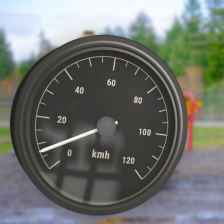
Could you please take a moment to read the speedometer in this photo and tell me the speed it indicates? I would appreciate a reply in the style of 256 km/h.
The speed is 7.5 km/h
